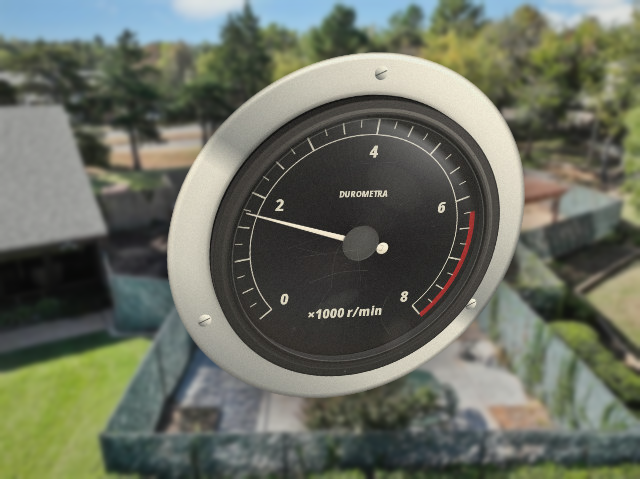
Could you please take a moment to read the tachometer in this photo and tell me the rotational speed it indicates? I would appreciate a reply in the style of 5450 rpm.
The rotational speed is 1750 rpm
